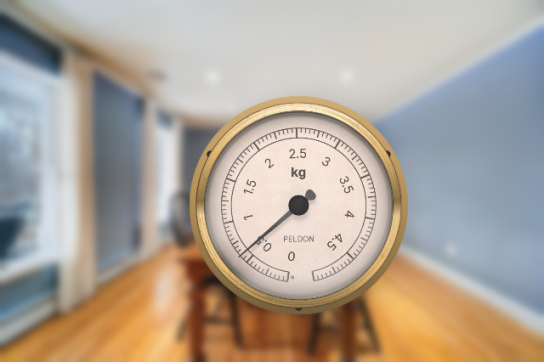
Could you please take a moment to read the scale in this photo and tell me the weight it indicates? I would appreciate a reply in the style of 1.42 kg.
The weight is 0.6 kg
